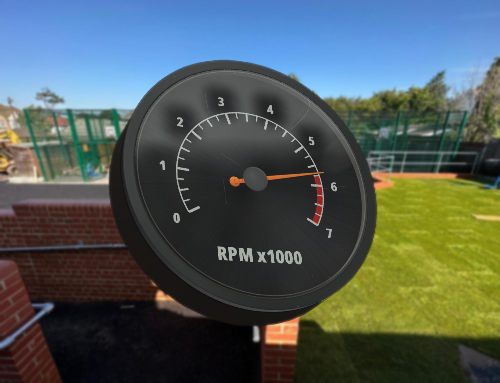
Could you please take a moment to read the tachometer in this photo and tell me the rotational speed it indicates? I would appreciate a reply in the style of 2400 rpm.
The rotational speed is 5750 rpm
